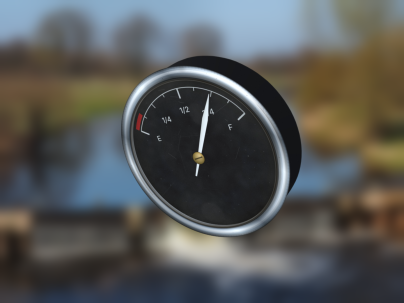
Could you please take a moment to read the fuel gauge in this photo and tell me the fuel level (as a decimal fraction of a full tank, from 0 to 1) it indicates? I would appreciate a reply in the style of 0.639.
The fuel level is 0.75
